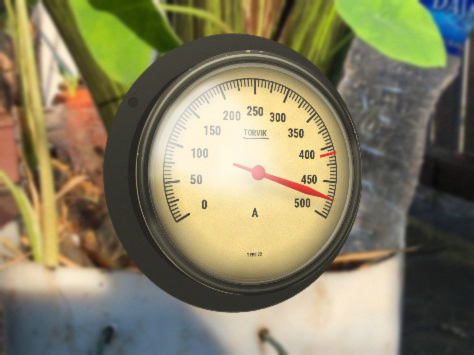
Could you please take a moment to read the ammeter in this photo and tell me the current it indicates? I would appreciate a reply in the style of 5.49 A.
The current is 475 A
